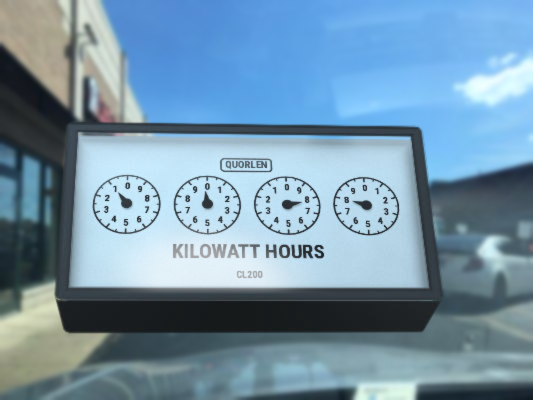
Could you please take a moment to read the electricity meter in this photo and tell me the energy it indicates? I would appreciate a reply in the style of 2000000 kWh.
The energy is 978 kWh
